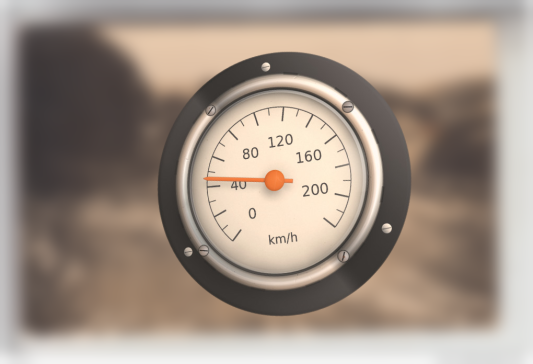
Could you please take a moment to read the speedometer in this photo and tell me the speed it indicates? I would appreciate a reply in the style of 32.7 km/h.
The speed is 45 km/h
